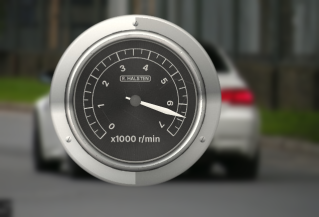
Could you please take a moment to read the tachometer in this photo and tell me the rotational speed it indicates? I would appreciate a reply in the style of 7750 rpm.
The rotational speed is 6375 rpm
